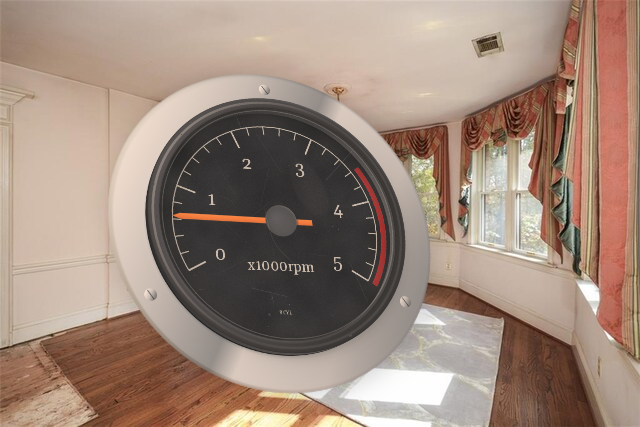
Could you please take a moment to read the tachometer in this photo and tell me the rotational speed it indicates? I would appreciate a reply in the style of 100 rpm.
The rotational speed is 600 rpm
